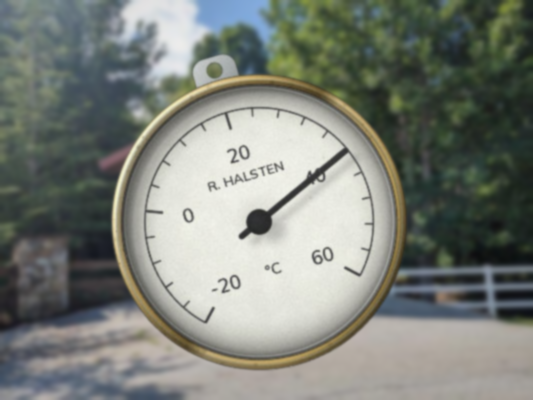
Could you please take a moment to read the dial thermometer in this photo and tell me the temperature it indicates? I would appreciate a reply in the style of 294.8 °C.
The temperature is 40 °C
